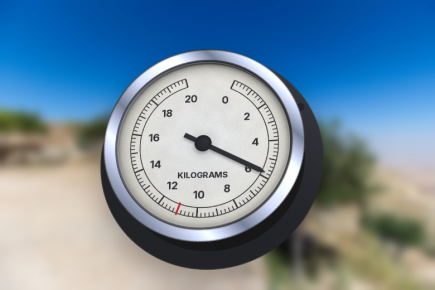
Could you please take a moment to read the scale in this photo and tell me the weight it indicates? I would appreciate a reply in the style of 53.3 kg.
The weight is 5.8 kg
